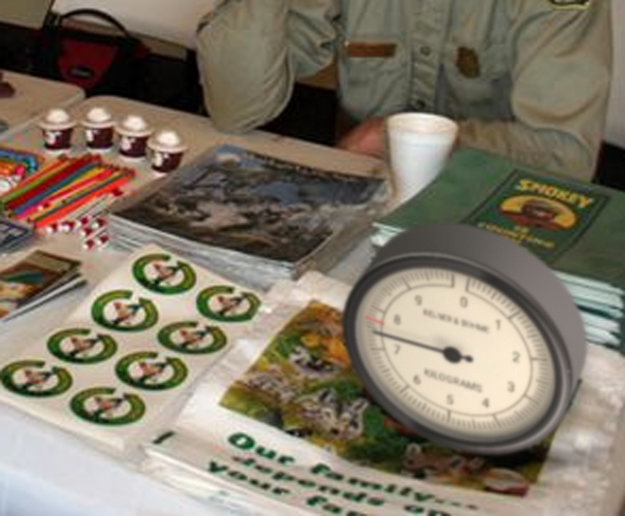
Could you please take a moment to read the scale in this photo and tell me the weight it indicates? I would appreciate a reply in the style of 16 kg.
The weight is 7.5 kg
